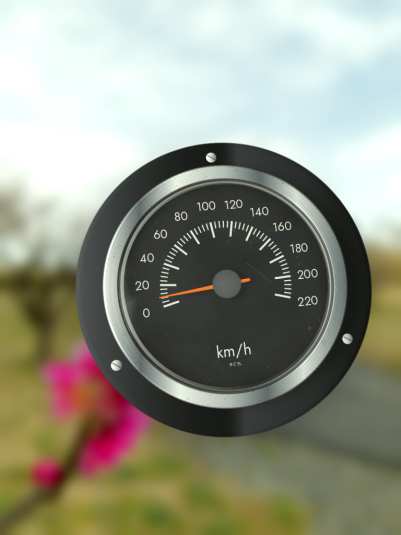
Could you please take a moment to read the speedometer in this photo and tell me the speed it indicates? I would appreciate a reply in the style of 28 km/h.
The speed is 8 km/h
